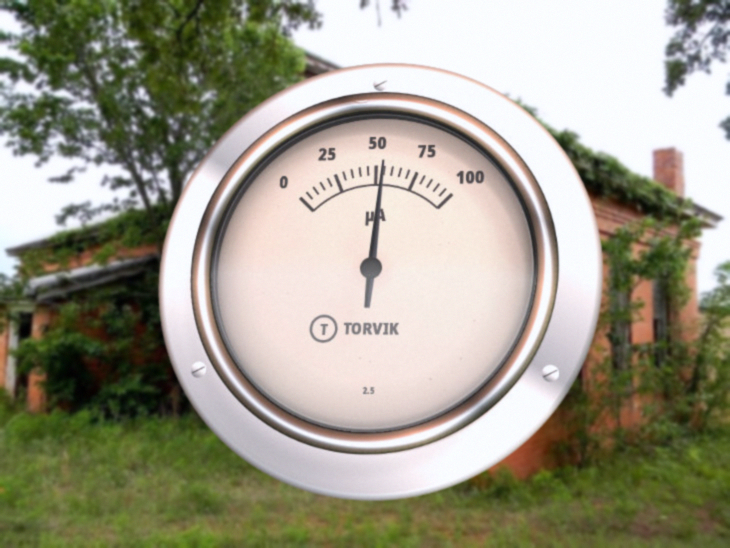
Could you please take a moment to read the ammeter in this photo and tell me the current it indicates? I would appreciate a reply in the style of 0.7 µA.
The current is 55 µA
